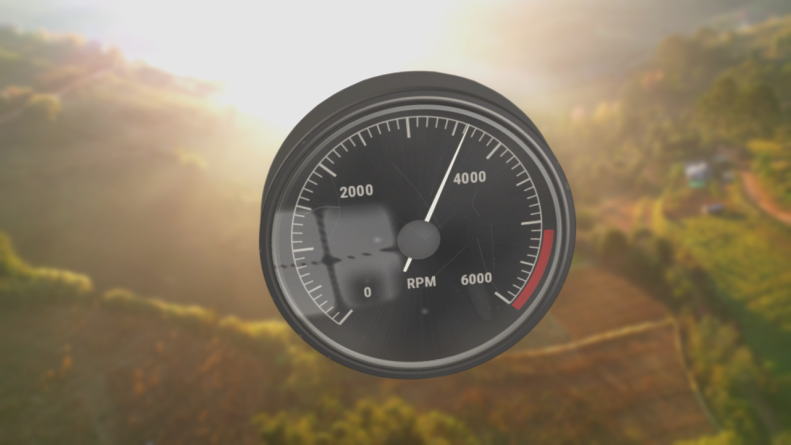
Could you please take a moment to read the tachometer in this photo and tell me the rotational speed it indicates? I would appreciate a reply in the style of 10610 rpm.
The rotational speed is 3600 rpm
